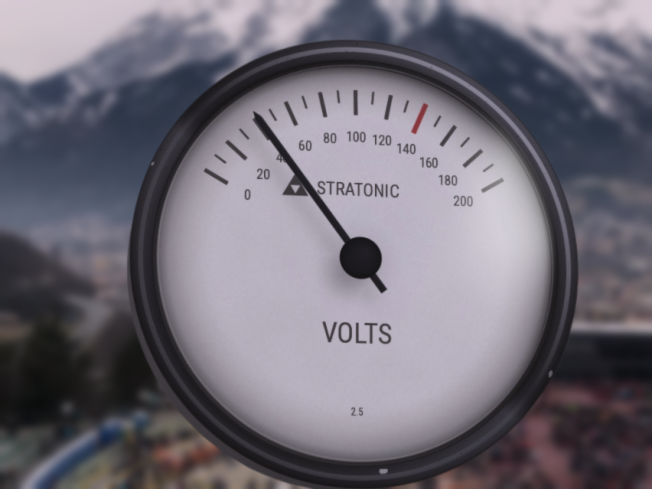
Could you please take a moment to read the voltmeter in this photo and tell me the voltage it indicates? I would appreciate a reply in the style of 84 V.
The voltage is 40 V
